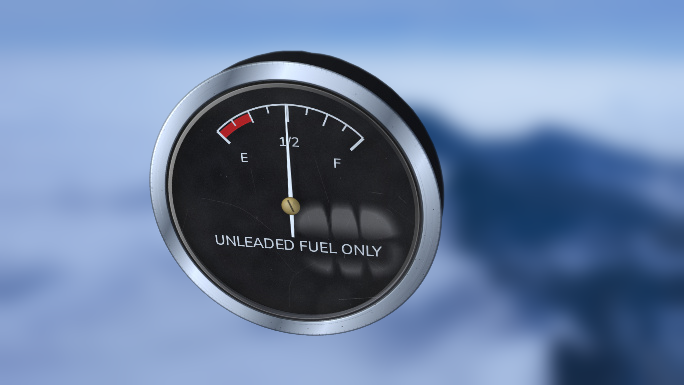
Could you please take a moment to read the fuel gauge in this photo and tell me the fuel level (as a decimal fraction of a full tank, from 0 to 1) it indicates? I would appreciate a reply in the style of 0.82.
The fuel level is 0.5
